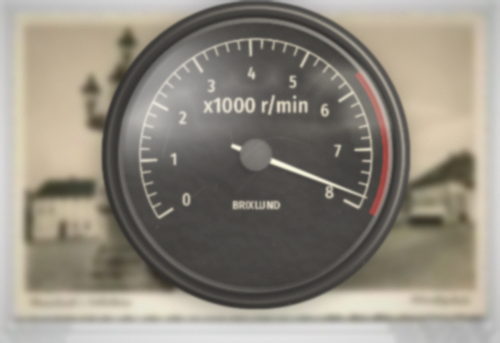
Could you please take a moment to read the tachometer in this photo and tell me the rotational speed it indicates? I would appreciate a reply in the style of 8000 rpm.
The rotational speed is 7800 rpm
